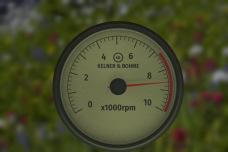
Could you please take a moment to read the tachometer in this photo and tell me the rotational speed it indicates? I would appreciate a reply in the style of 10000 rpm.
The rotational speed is 8600 rpm
